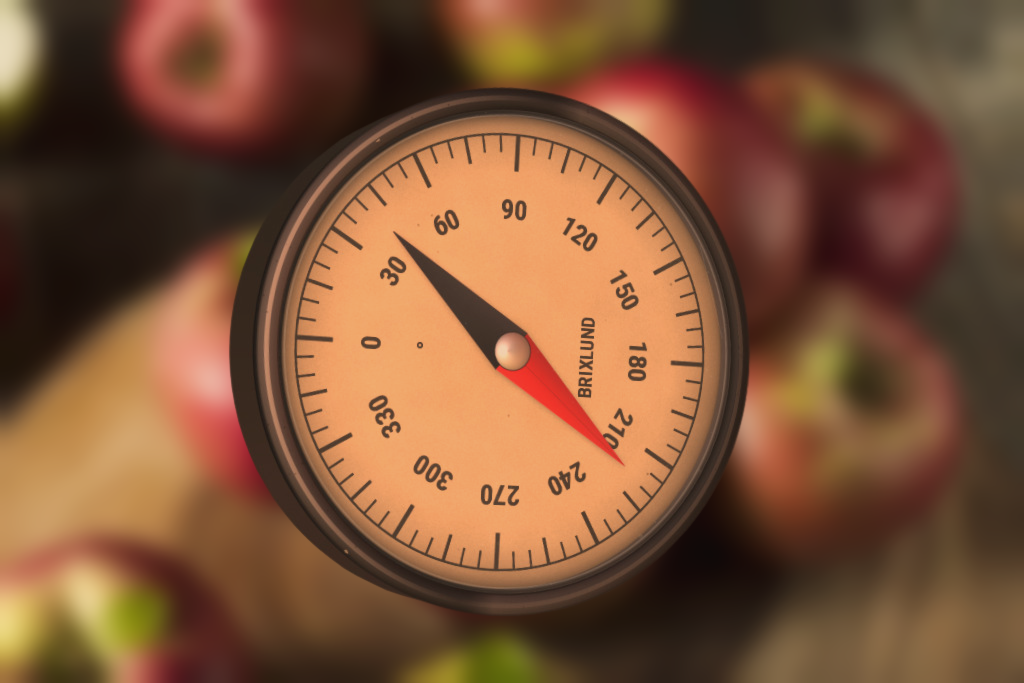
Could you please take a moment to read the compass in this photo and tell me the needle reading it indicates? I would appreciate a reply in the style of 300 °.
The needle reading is 220 °
